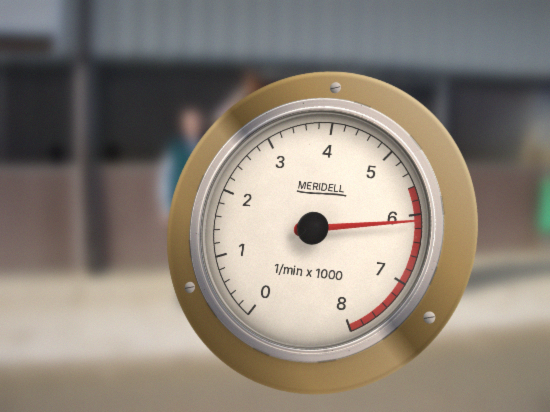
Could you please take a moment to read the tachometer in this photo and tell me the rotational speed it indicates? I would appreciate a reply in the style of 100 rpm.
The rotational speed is 6100 rpm
